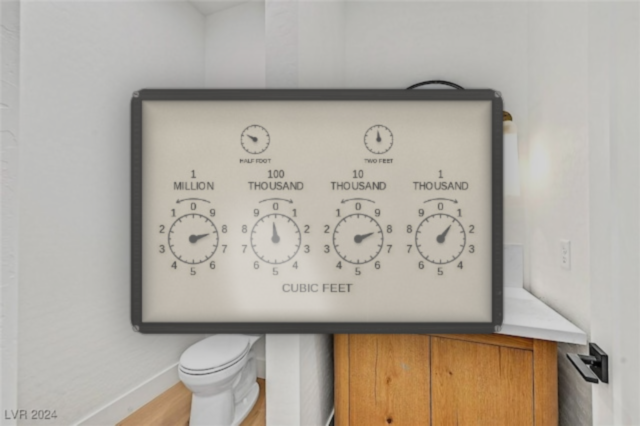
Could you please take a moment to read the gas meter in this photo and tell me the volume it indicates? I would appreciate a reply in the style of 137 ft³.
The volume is 798100 ft³
